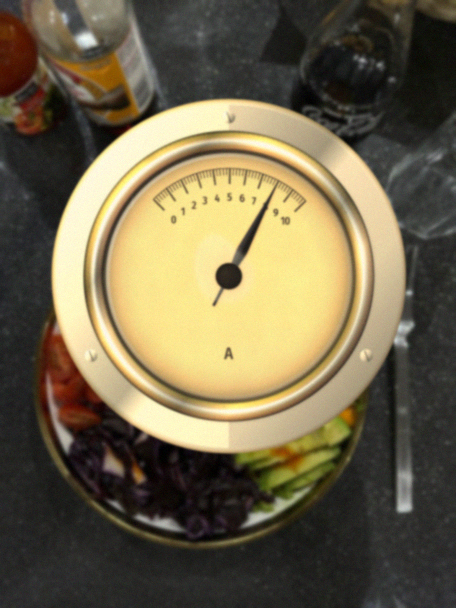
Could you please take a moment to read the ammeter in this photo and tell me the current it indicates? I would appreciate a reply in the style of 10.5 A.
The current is 8 A
